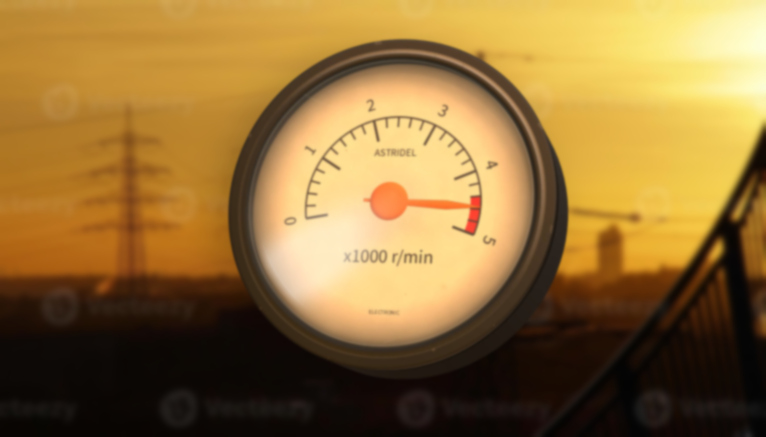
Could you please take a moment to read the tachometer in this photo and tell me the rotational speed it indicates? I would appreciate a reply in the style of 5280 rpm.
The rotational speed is 4600 rpm
